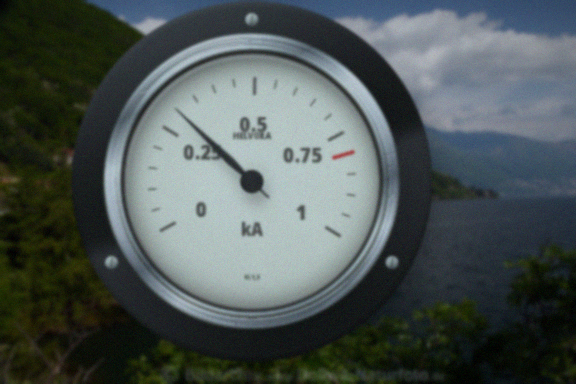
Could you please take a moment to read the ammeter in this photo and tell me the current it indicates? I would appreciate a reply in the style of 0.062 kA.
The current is 0.3 kA
